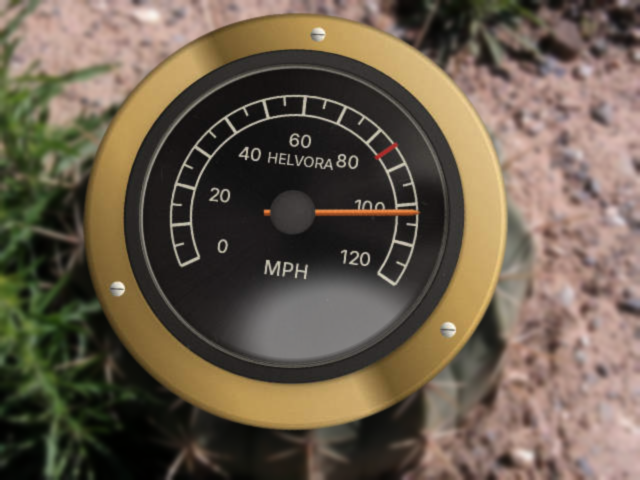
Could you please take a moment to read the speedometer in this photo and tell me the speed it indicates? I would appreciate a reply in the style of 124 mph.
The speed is 102.5 mph
